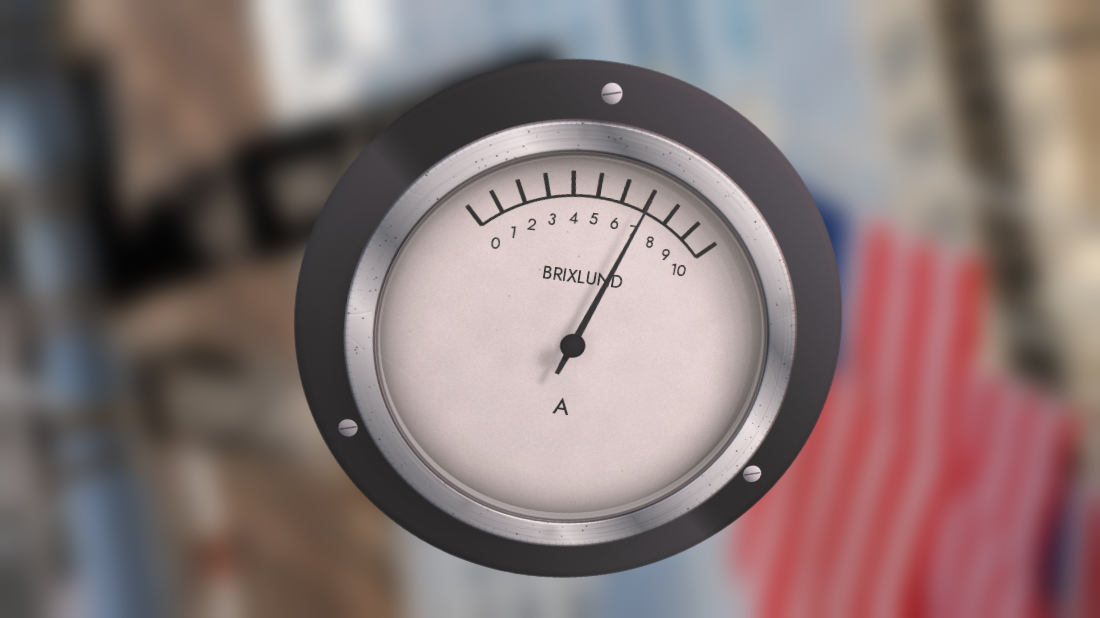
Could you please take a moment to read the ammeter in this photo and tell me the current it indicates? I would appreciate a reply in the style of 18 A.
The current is 7 A
